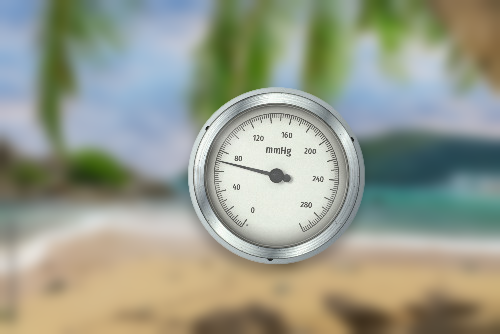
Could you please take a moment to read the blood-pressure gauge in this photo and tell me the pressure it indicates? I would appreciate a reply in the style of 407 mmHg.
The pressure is 70 mmHg
